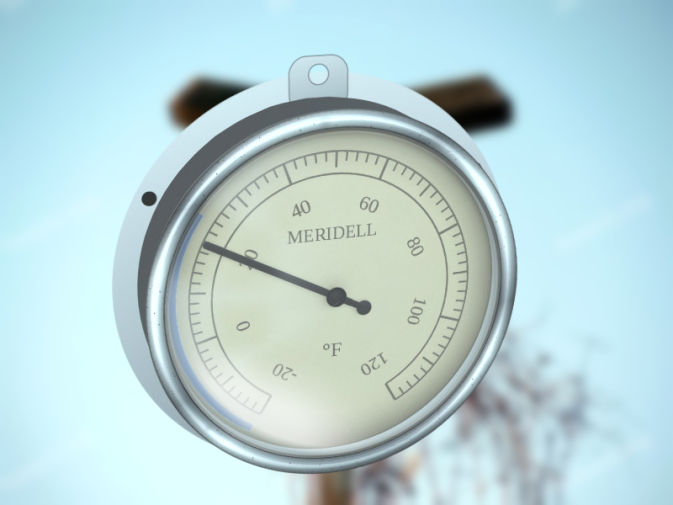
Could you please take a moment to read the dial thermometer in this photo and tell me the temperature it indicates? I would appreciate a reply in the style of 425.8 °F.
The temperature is 20 °F
